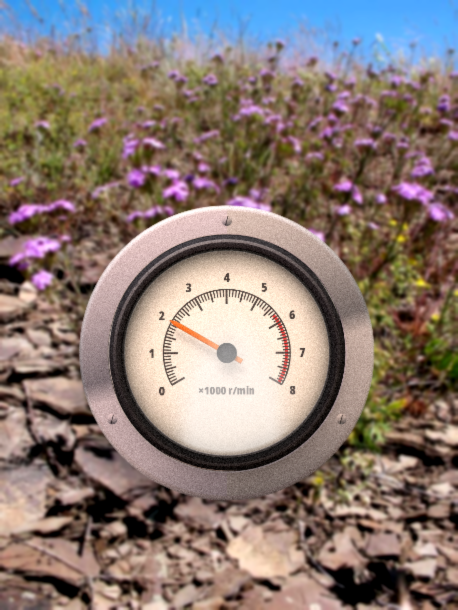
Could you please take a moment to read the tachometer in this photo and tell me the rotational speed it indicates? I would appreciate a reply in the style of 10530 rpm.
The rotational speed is 2000 rpm
